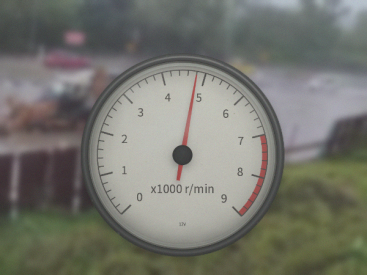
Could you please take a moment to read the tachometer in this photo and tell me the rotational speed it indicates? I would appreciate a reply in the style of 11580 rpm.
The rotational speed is 4800 rpm
